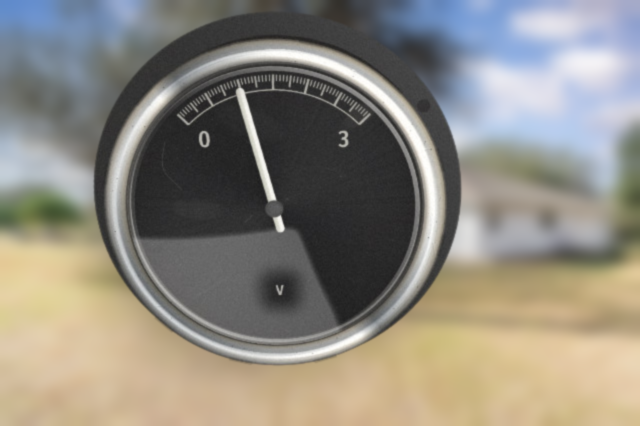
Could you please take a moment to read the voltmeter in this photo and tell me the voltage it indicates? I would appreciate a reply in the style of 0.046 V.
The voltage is 1 V
